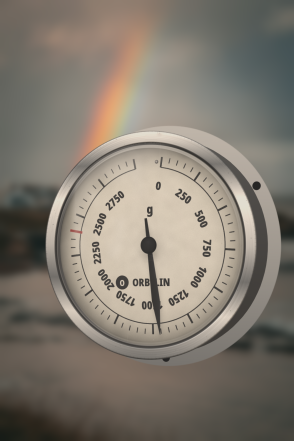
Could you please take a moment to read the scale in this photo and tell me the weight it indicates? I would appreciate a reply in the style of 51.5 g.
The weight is 1450 g
